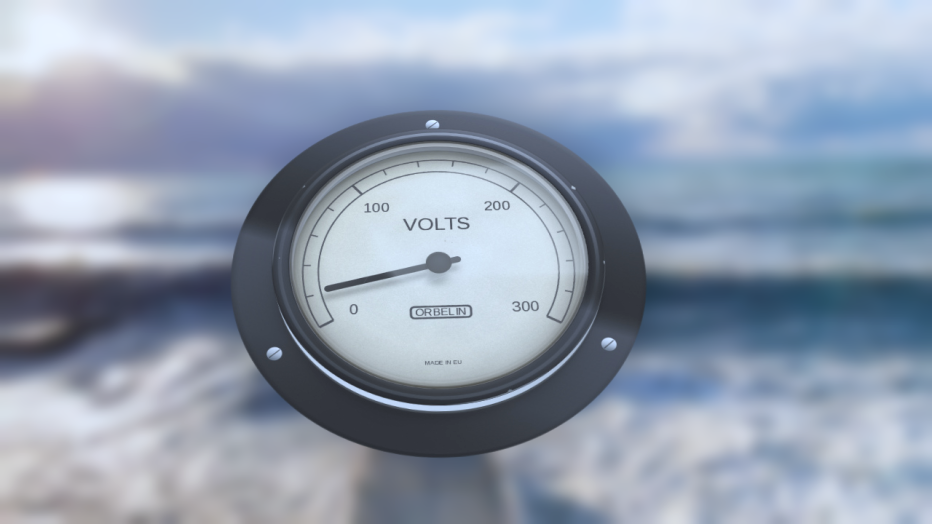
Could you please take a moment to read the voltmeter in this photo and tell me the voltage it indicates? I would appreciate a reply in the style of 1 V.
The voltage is 20 V
